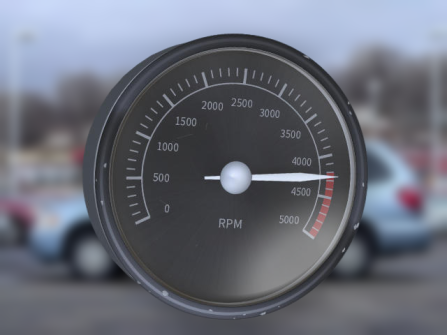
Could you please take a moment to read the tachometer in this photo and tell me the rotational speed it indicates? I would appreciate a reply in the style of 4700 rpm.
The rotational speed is 4250 rpm
